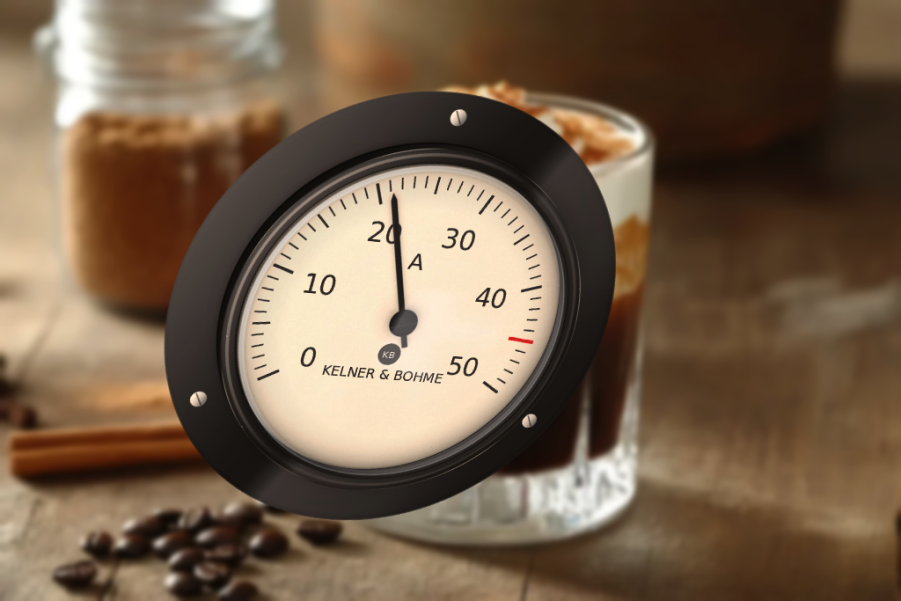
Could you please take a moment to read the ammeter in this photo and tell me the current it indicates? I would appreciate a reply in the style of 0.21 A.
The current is 21 A
